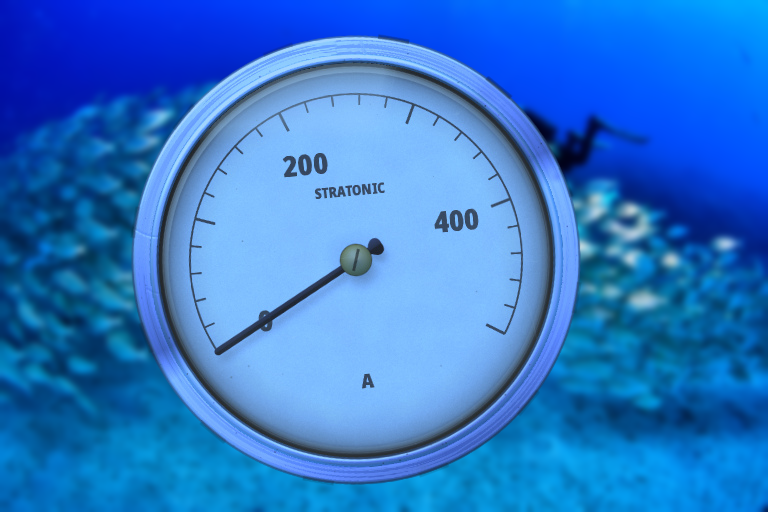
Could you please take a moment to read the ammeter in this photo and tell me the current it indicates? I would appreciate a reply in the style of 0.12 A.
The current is 0 A
